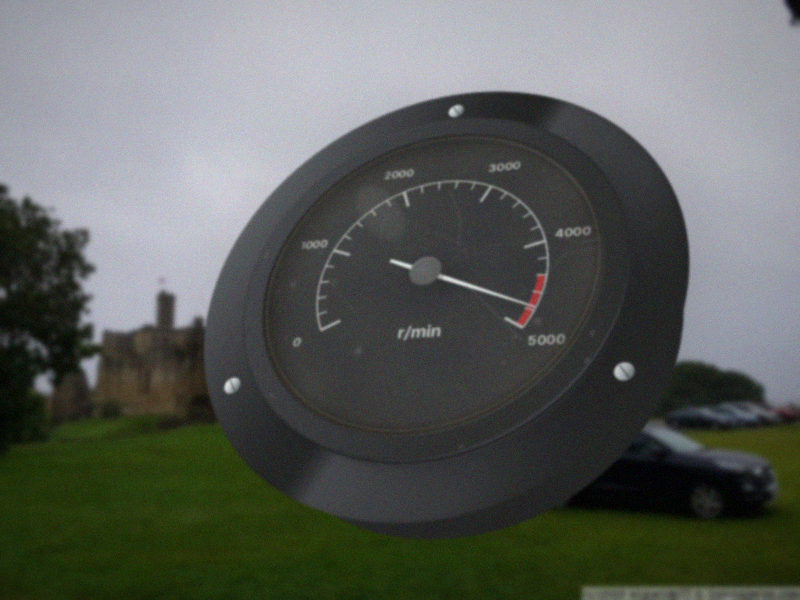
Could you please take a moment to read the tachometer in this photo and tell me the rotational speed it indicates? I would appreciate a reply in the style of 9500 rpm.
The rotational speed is 4800 rpm
